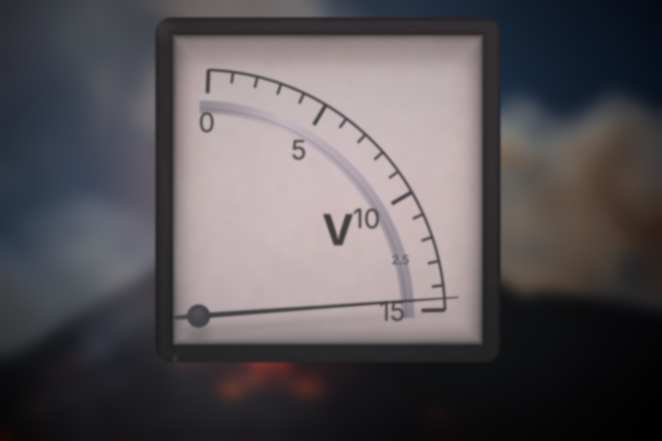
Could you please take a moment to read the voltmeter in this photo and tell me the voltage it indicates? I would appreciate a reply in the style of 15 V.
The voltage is 14.5 V
